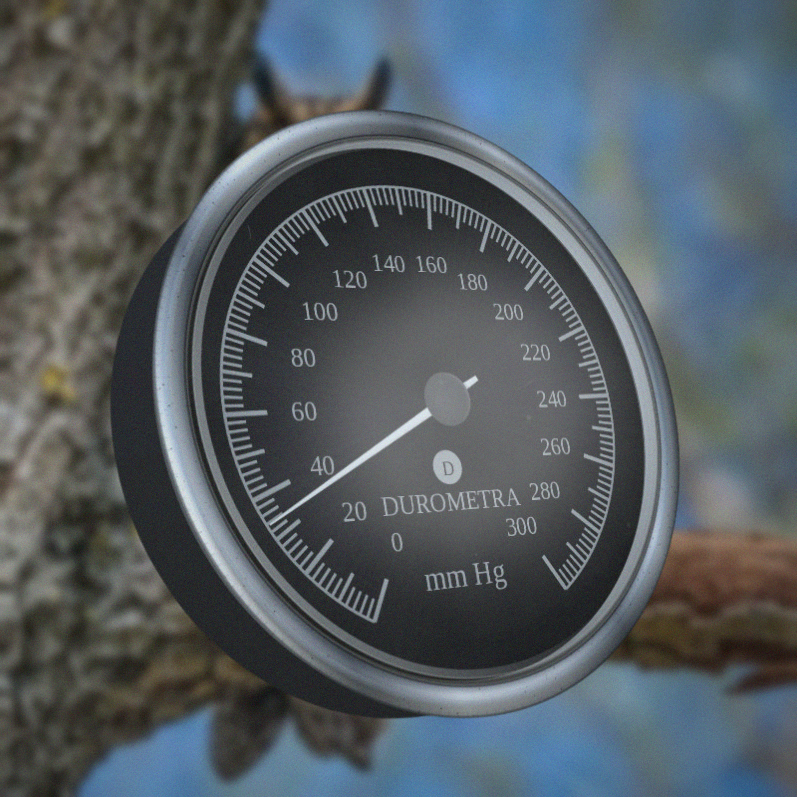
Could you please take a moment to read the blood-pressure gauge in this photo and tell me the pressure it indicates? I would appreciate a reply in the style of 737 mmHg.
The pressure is 34 mmHg
